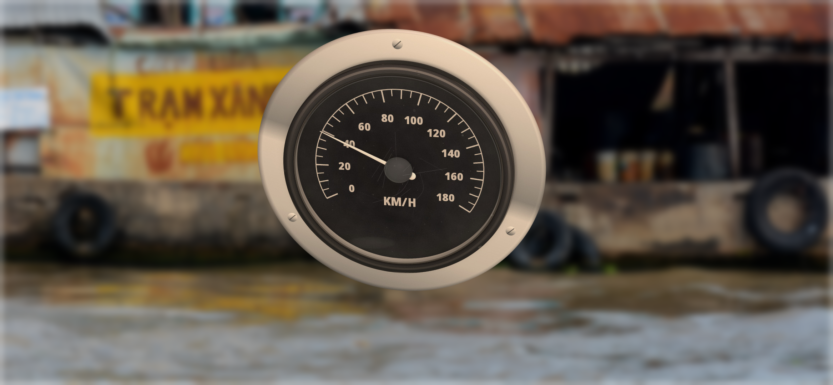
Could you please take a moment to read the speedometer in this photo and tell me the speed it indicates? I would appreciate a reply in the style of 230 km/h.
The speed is 40 km/h
